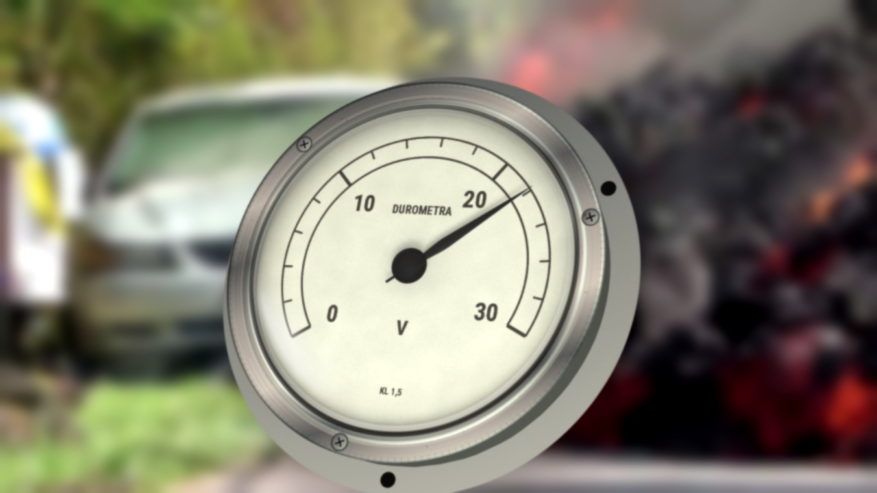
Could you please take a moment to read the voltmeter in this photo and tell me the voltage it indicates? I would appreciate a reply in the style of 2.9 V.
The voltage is 22 V
